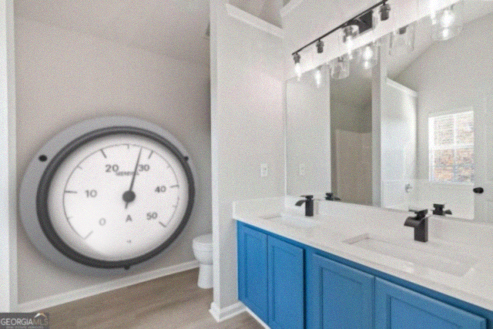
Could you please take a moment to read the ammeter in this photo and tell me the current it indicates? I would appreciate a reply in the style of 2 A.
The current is 27.5 A
